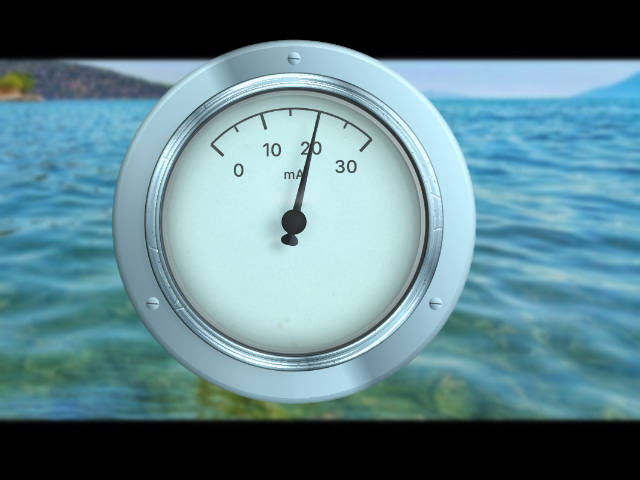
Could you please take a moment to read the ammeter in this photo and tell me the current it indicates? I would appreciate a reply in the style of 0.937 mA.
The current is 20 mA
